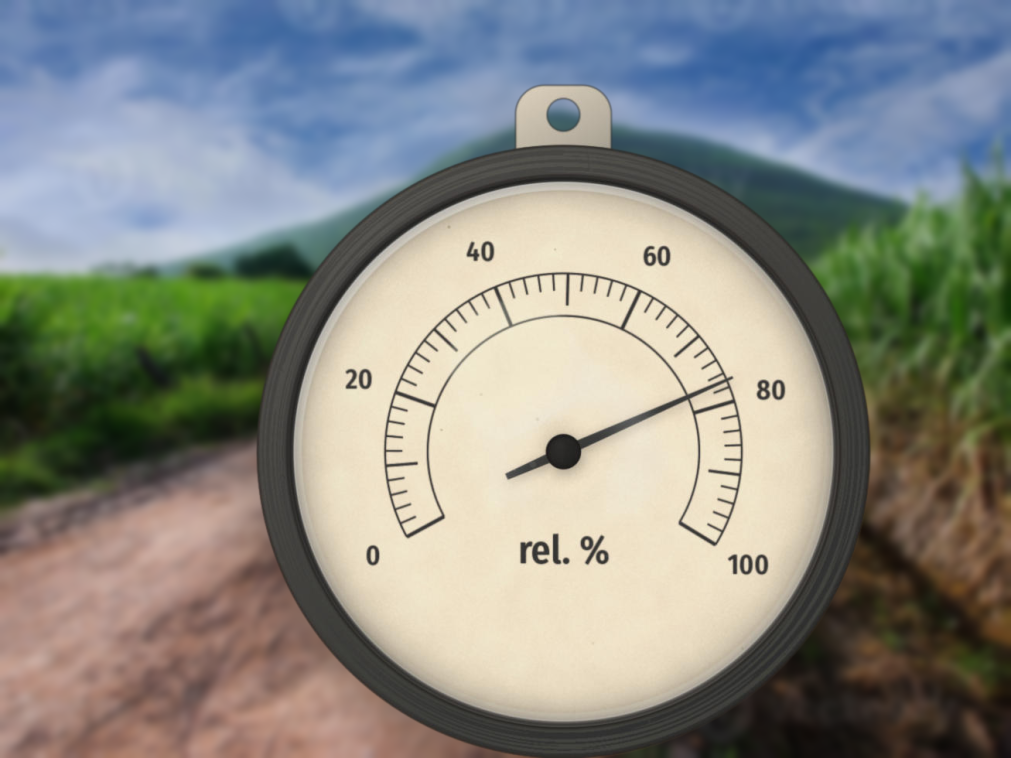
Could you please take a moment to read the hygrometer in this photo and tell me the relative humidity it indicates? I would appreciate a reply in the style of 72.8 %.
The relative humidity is 77 %
